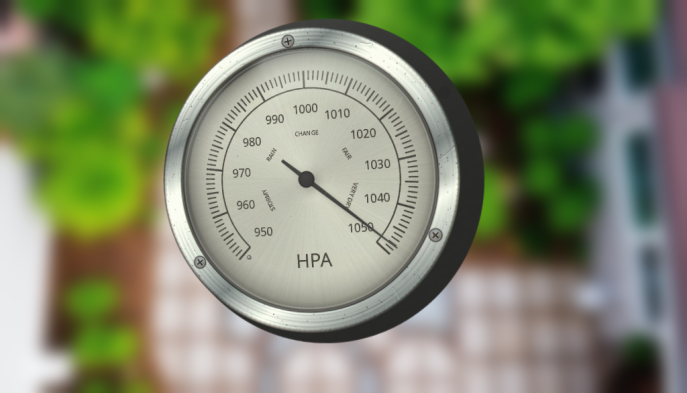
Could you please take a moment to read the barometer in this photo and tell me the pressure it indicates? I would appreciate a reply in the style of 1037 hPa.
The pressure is 1048 hPa
